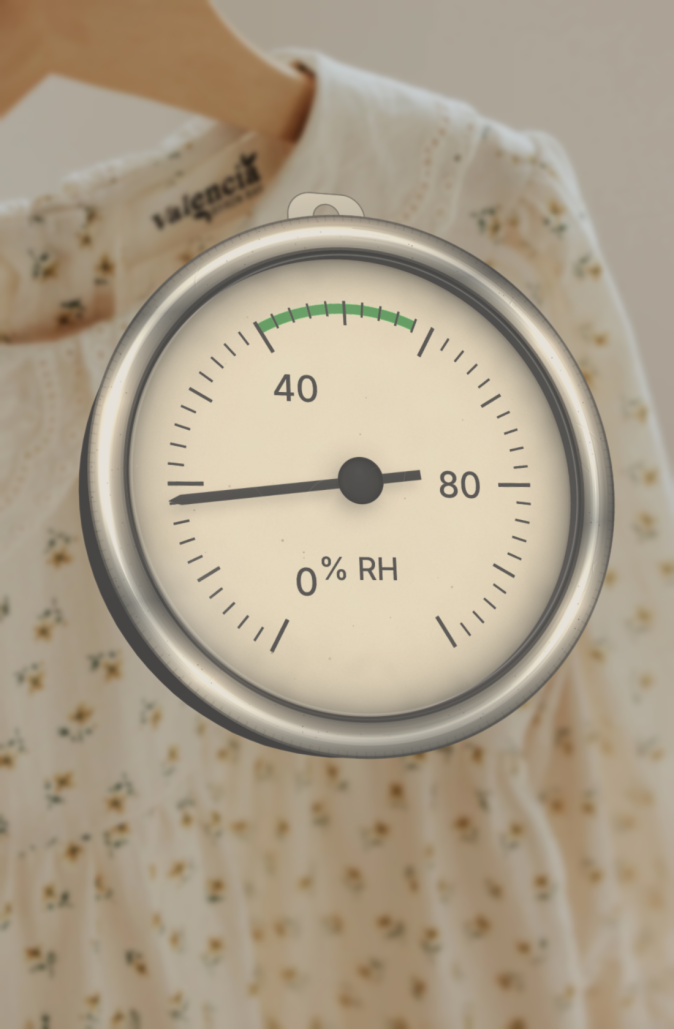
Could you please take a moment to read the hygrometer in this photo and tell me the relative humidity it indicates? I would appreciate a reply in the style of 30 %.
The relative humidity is 18 %
